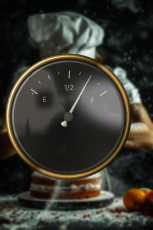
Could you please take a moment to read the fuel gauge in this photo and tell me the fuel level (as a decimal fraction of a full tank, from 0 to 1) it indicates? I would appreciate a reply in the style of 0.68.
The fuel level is 0.75
